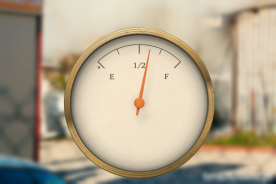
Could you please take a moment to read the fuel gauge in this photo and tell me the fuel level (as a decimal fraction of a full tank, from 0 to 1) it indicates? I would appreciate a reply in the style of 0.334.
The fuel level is 0.625
